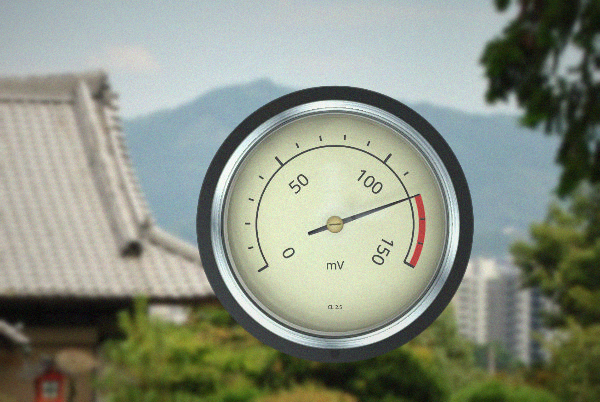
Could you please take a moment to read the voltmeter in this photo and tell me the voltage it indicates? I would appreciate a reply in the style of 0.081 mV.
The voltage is 120 mV
